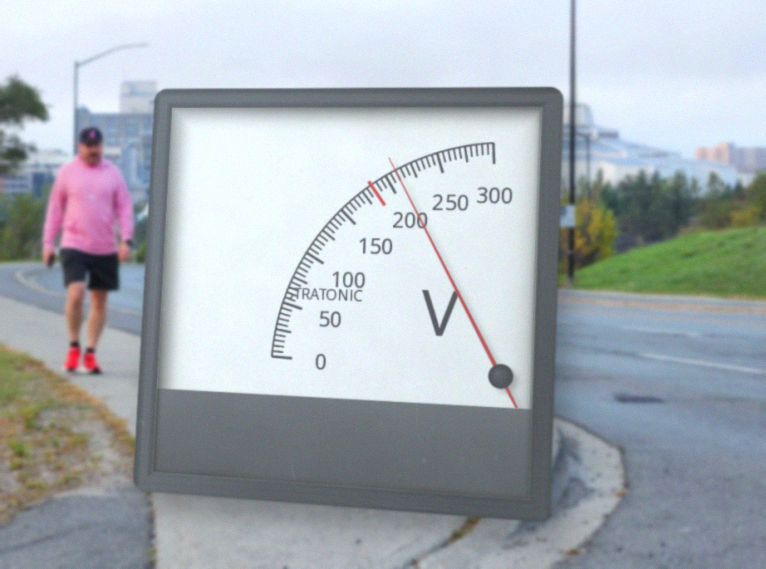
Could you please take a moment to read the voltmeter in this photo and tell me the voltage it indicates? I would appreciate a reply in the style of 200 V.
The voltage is 210 V
